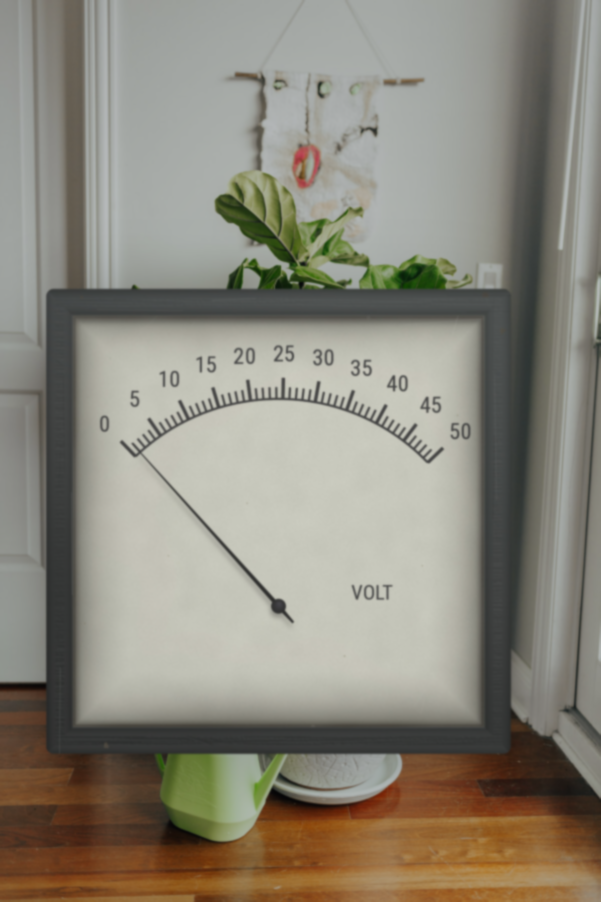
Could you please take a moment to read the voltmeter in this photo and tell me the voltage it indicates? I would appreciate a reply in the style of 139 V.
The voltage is 1 V
